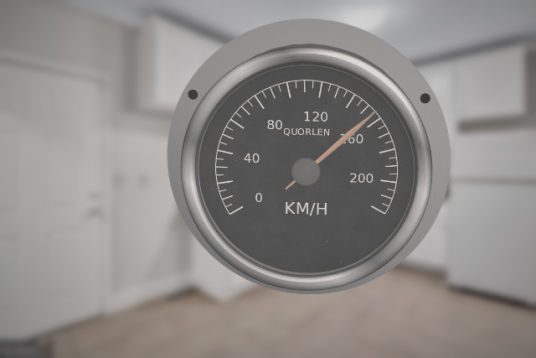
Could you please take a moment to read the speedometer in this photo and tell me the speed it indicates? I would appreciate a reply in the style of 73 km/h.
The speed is 155 km/h
